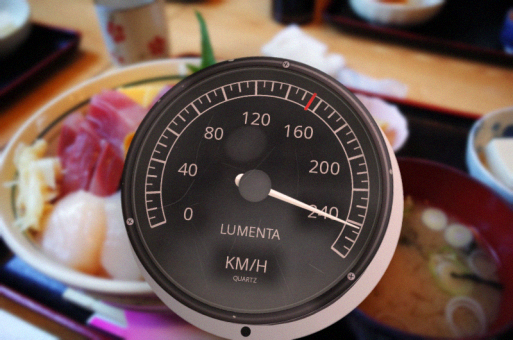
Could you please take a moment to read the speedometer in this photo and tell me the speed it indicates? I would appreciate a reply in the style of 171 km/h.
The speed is 242.5 km/h
